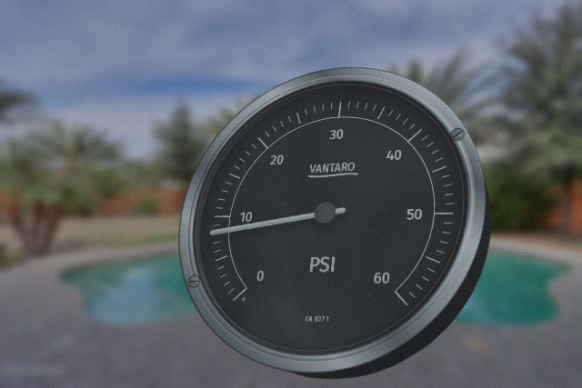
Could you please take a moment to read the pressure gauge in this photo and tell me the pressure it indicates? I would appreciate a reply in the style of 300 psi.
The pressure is 8 psi
